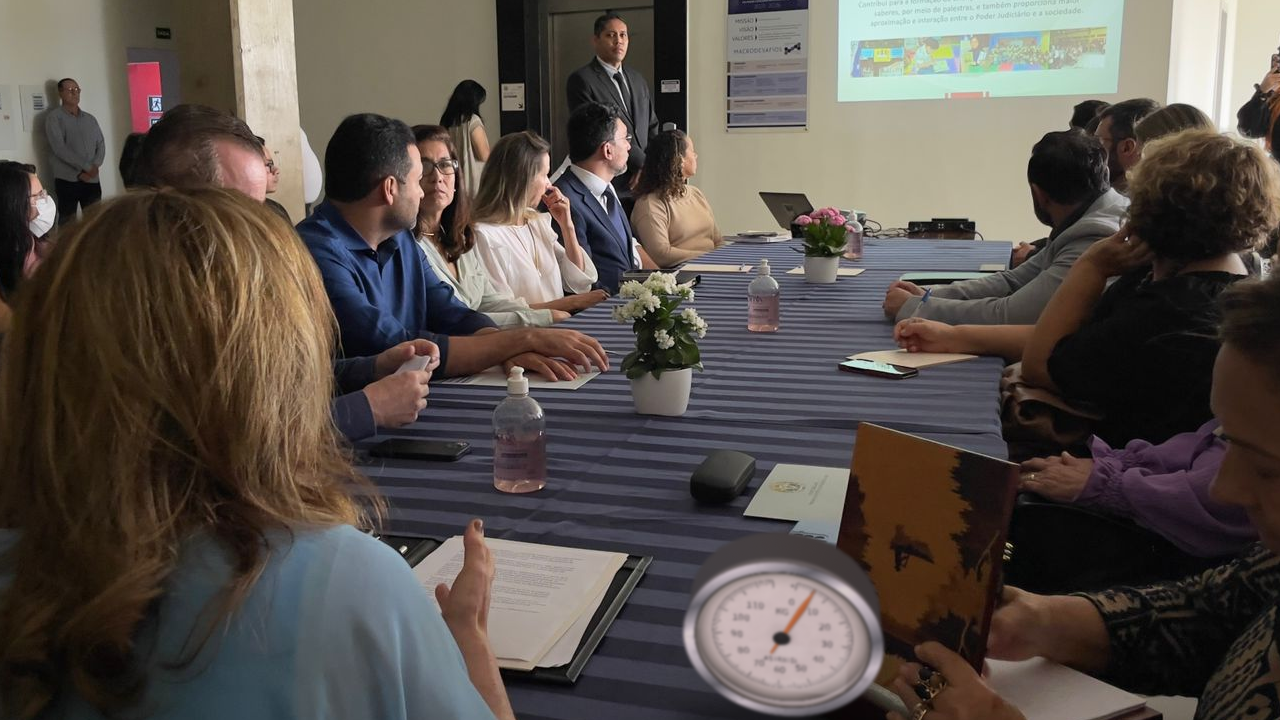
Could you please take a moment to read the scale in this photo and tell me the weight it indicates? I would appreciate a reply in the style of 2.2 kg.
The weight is 5 kg
